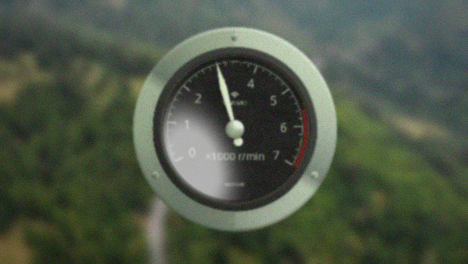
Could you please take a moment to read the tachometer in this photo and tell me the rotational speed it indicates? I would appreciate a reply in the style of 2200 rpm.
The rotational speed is 3000 rpm
